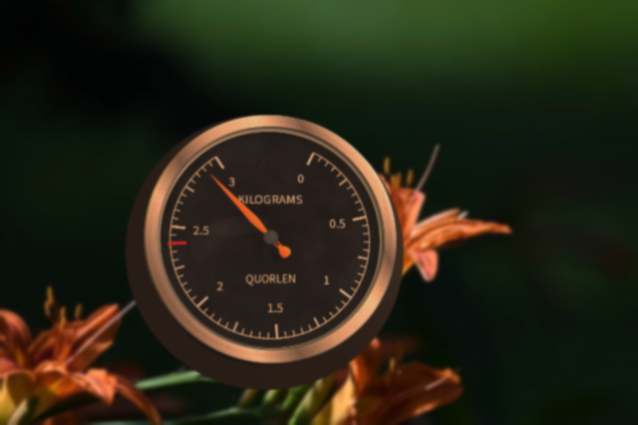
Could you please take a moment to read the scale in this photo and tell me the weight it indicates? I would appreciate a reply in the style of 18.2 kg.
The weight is 2.9 kg
